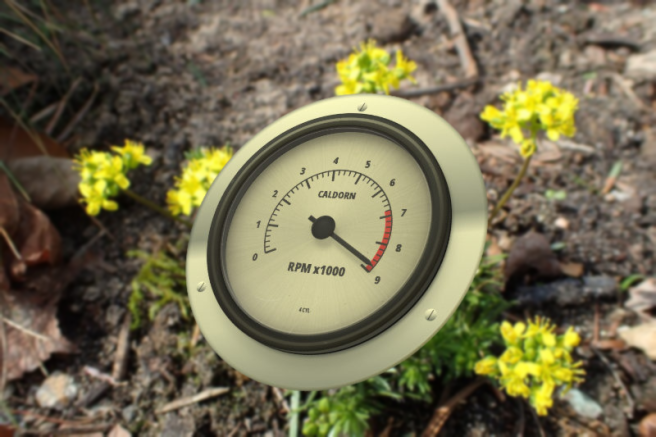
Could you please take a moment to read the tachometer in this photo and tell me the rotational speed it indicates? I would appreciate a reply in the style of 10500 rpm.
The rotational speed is 8800 rpm
